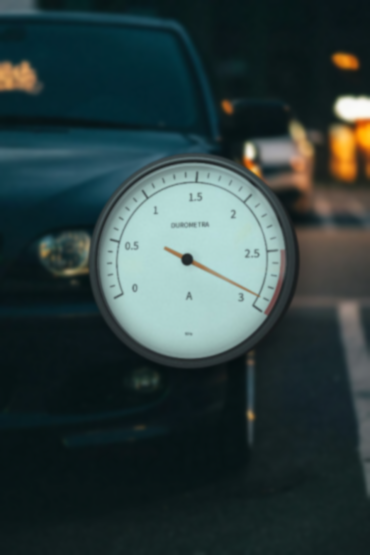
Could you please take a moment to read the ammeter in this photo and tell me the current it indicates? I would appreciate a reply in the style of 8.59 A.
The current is 2.9 A
